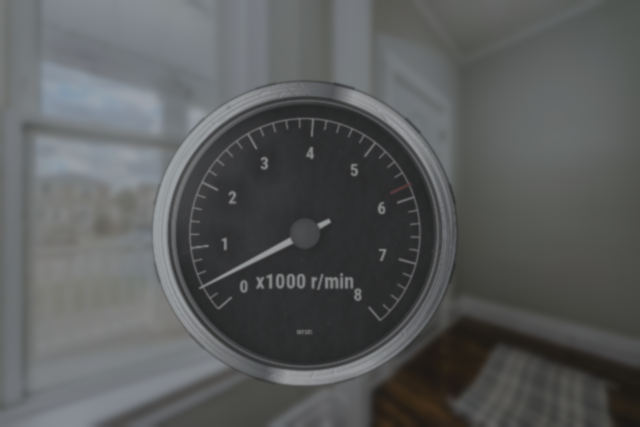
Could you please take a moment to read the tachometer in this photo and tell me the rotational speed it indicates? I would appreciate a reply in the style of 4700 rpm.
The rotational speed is 400 rpm
